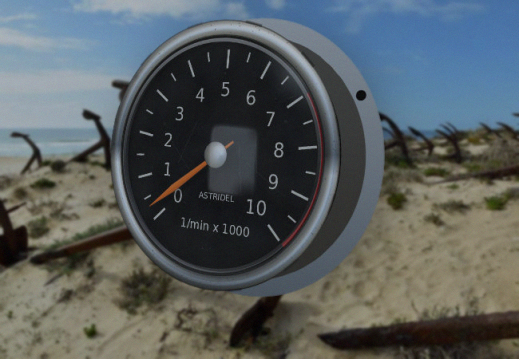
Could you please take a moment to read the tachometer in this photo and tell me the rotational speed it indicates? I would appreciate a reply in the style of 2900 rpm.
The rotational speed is 250 rpm
